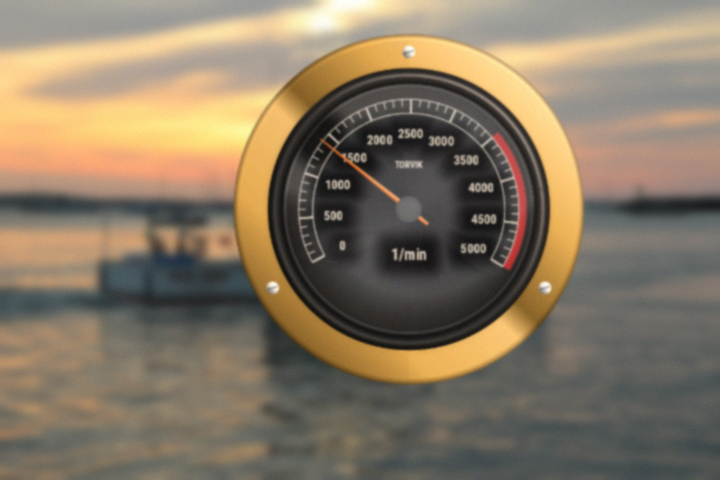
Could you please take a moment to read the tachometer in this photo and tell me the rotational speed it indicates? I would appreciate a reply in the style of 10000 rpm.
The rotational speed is 1400 rpm
